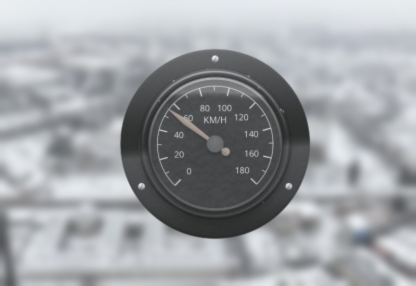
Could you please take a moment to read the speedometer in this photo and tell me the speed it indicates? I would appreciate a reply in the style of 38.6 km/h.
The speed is 55 km/h
